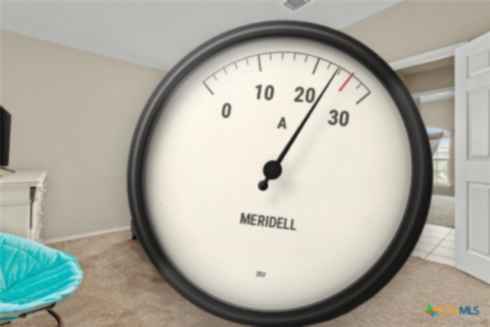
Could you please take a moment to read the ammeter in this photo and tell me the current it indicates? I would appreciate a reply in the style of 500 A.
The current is 24 A
